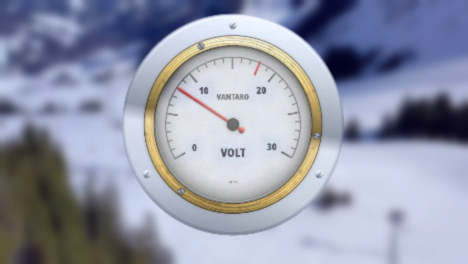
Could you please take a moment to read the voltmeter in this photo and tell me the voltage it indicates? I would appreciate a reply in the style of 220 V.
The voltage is 8 V
